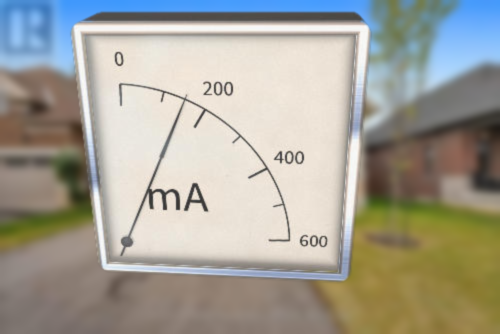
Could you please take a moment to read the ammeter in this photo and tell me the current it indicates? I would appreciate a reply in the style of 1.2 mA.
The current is 150 mA
